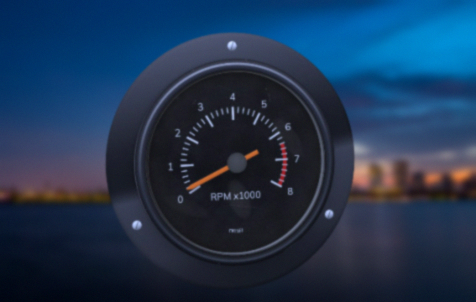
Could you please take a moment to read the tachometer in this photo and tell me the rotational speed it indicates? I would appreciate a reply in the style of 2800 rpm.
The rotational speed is 200 rpm
